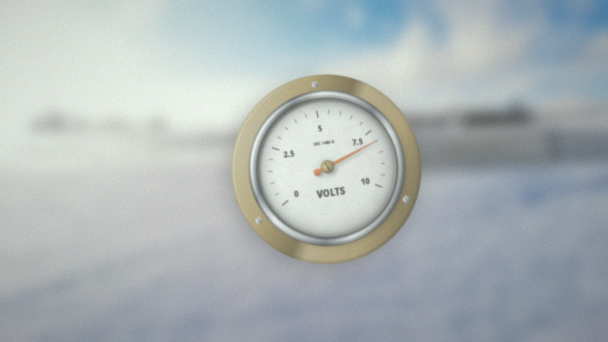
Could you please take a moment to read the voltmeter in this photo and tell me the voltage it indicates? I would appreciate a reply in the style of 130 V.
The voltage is 8 V
